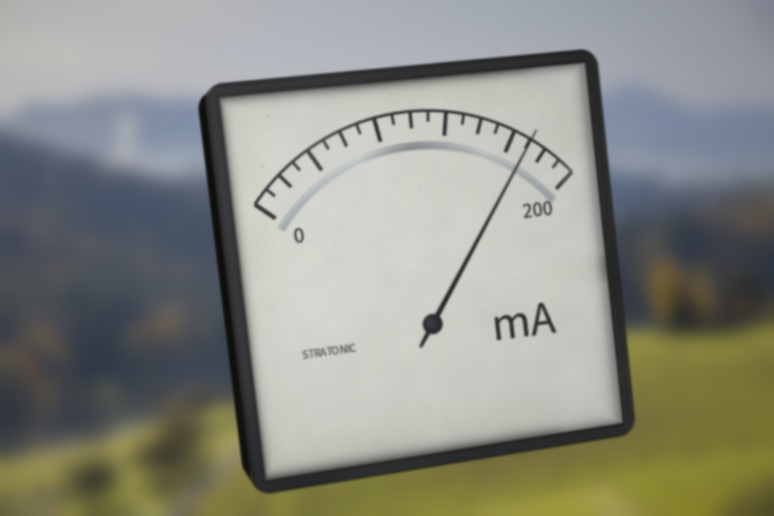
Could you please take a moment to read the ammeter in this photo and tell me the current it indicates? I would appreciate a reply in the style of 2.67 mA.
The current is 170 mA
